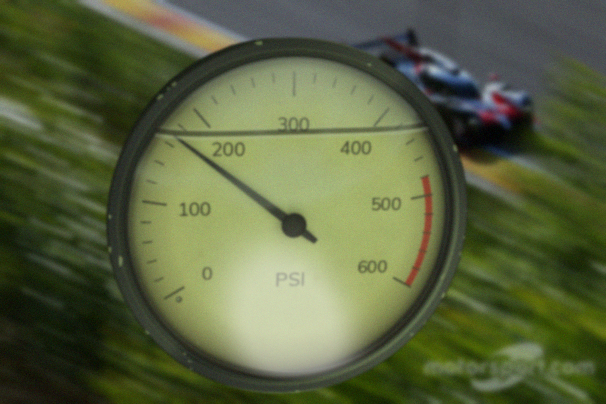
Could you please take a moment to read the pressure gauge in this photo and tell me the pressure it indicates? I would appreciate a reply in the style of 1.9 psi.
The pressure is 170 psi
